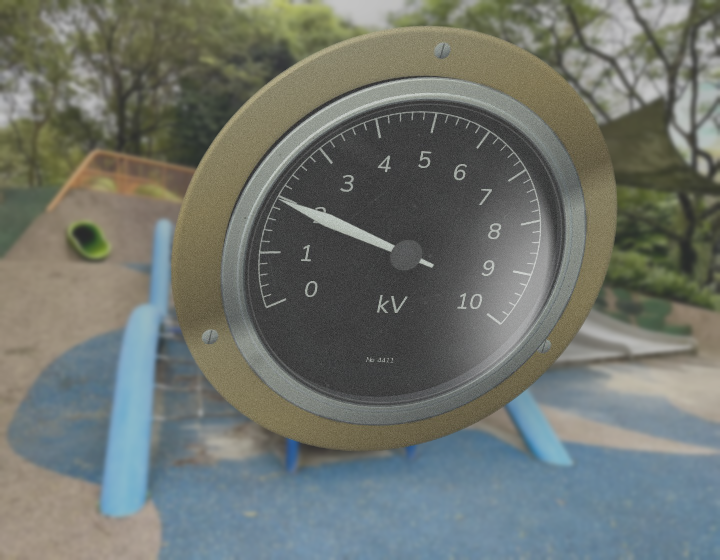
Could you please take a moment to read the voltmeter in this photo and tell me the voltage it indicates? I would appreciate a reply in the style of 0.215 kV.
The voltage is 2 kV
